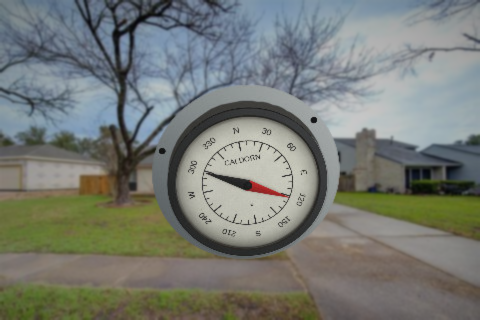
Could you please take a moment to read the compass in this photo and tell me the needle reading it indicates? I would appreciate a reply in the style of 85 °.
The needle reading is 120 °
